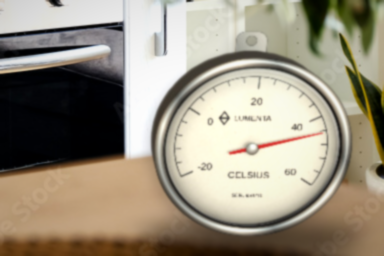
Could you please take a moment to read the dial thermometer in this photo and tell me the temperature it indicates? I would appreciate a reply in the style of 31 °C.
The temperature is 44 °C
